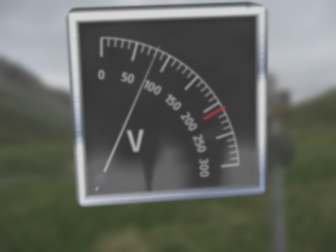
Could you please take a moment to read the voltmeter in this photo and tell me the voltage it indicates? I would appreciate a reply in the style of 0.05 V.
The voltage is 80 V
